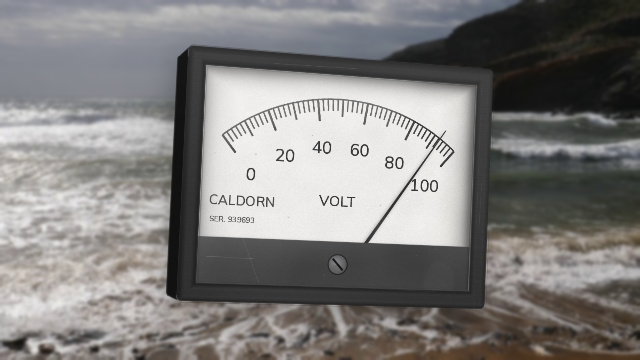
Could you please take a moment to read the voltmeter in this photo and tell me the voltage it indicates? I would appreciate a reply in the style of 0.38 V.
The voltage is 92 V
